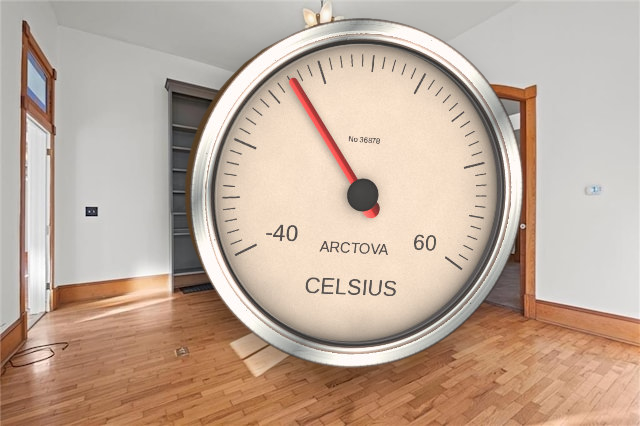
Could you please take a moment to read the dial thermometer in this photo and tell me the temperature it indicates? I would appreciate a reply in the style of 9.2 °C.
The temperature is -6 °C
